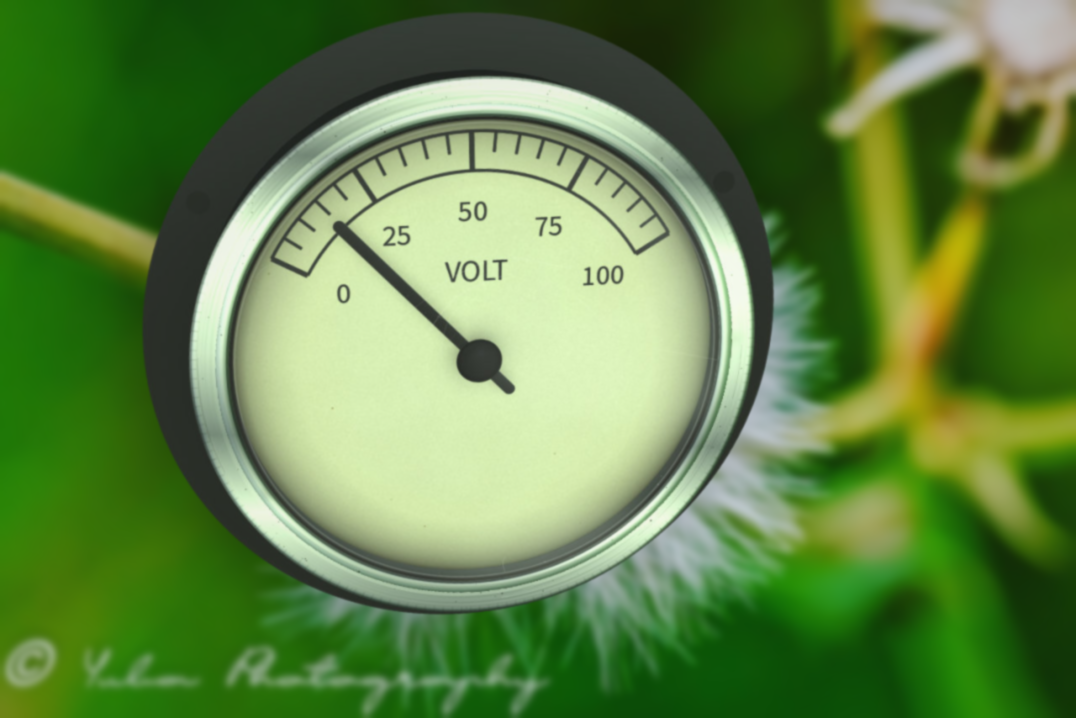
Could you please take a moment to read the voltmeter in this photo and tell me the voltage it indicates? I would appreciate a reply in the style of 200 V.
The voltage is 15 V
